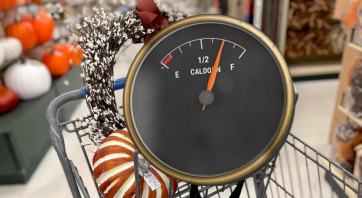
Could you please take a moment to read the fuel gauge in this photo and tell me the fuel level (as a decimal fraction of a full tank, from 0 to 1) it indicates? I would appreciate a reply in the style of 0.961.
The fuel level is 0.75
